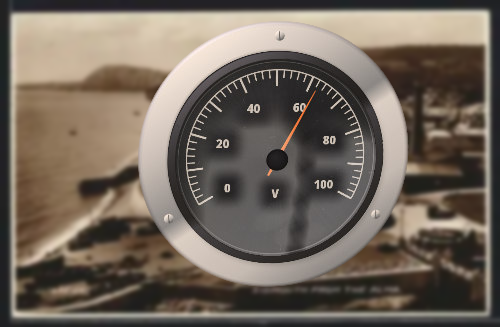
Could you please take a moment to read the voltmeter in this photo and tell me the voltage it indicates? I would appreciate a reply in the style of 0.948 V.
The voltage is 62 V
